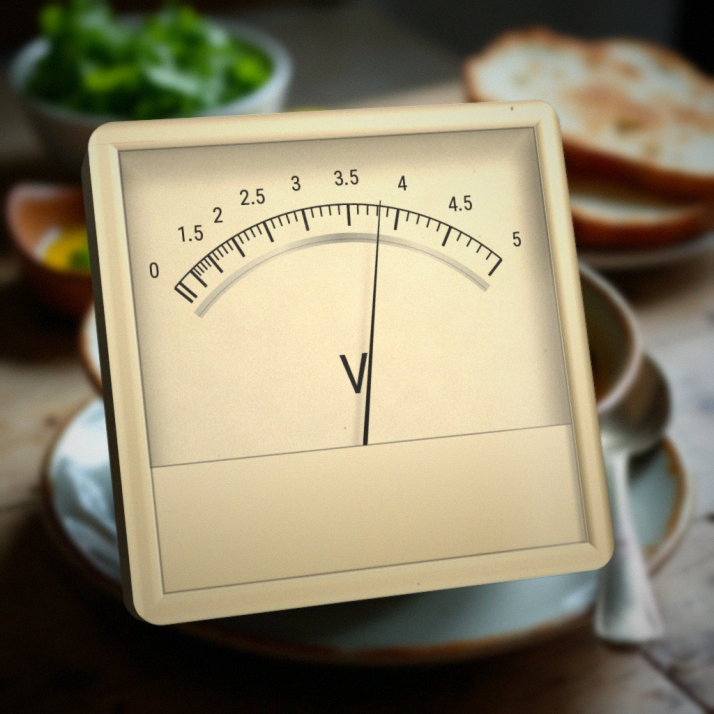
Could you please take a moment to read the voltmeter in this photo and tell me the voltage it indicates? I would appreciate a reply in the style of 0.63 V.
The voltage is 3.8 V
